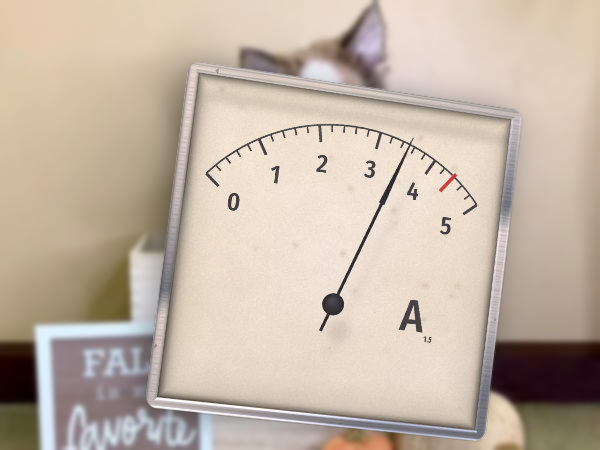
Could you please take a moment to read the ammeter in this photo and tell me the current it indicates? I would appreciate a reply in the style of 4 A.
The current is 3.5 A
